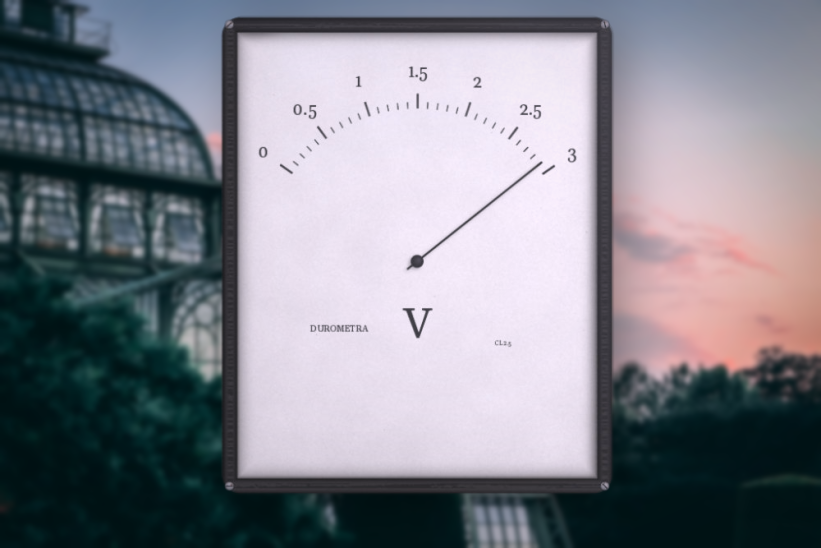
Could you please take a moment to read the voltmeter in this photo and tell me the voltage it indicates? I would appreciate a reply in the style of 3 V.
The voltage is 2.9 V
